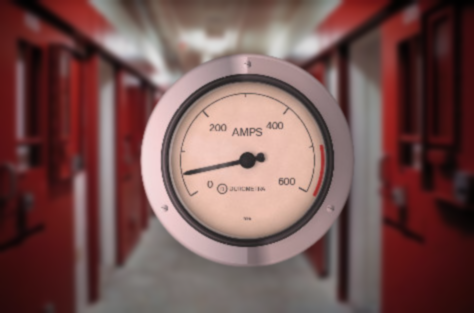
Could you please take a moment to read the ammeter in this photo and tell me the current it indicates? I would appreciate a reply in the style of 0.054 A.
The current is 50 A
